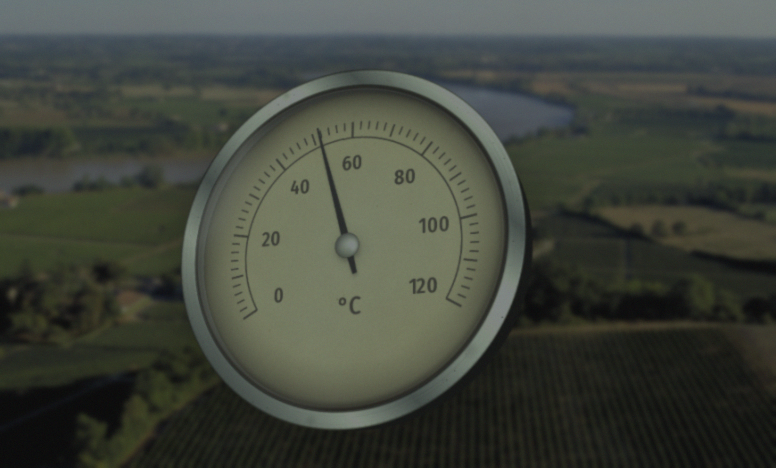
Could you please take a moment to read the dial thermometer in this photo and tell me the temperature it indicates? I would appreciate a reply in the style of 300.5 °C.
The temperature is 52 °C
